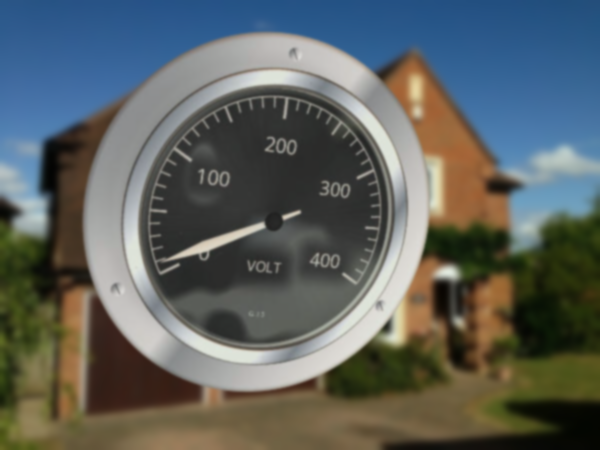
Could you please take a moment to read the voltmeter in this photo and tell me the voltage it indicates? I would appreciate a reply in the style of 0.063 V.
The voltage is 10 V
